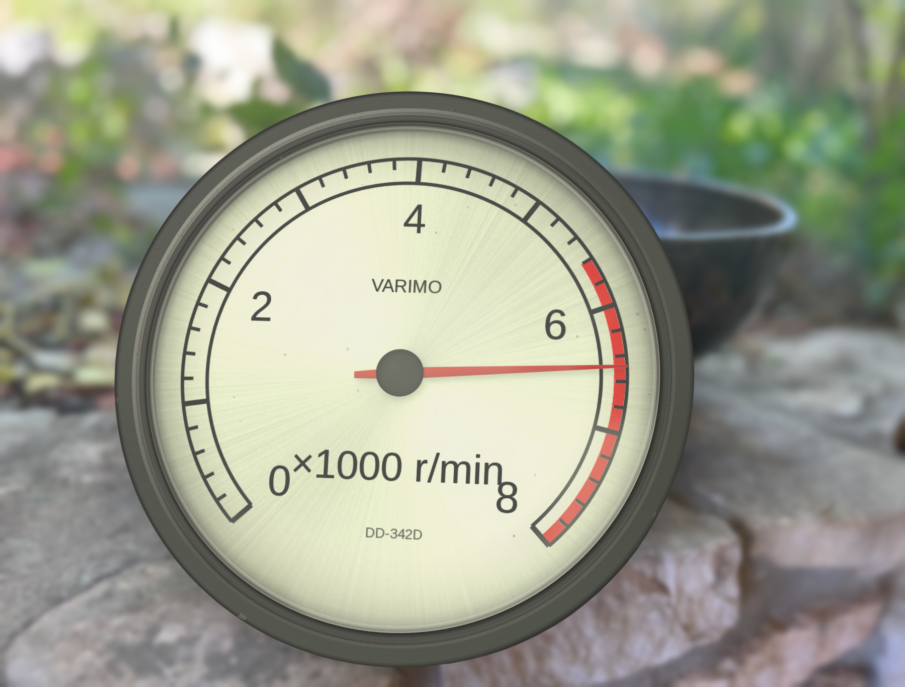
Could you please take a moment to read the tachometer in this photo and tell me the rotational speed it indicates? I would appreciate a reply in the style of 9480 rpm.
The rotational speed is 6500 rpm
